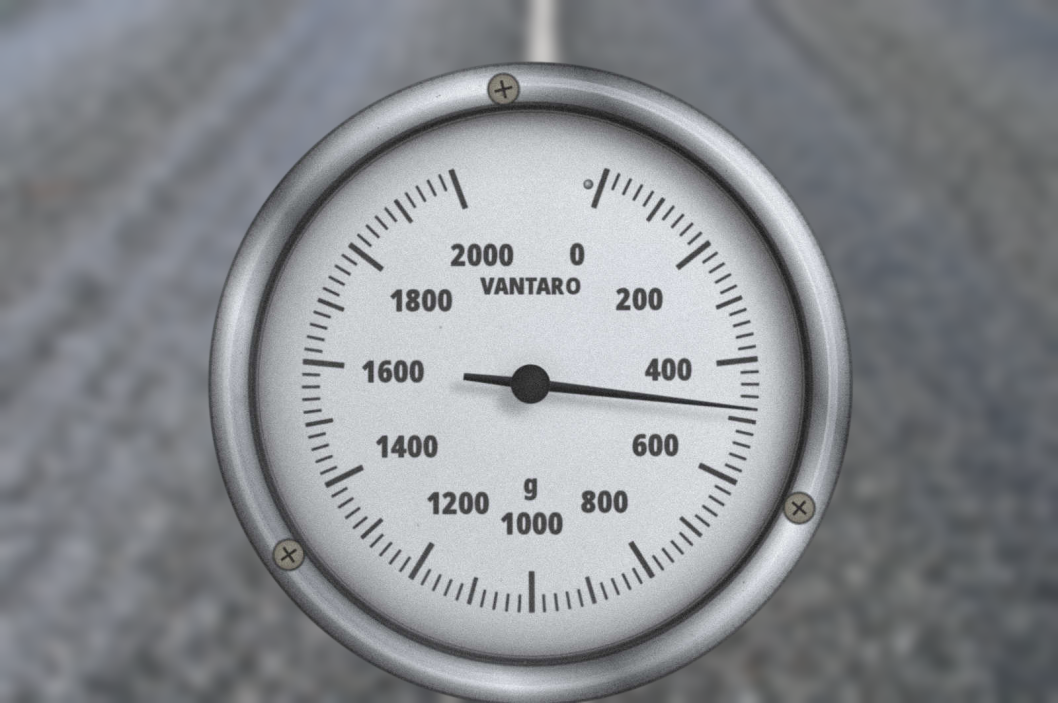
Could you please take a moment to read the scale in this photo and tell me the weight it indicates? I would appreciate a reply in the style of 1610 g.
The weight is 480 g
